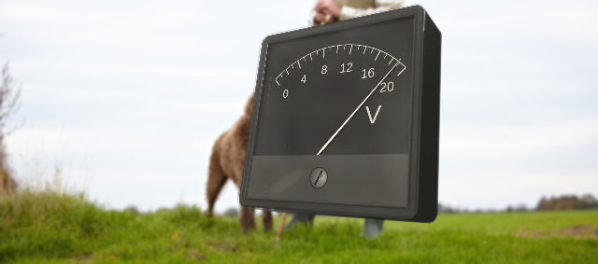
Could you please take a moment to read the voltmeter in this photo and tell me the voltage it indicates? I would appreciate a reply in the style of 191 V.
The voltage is 19 V
